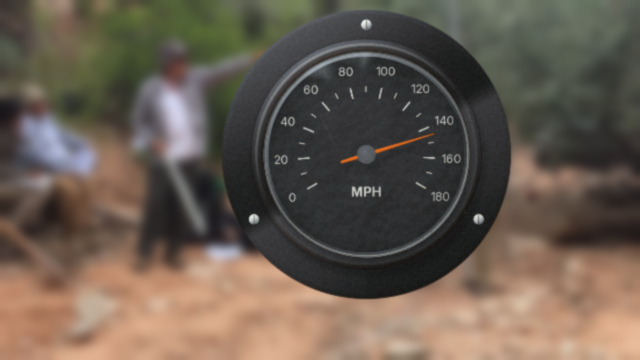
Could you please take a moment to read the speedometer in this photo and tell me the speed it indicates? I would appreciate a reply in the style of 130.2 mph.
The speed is 145 mph
